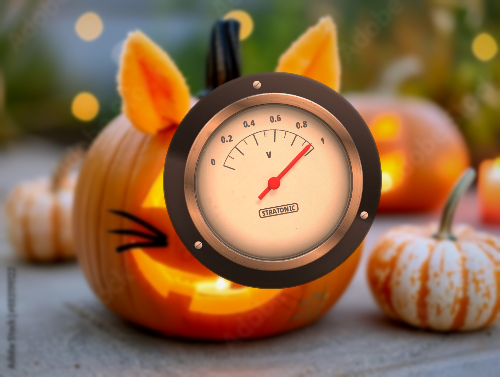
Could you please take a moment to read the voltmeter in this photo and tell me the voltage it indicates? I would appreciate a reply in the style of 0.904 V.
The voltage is 0.95 V
